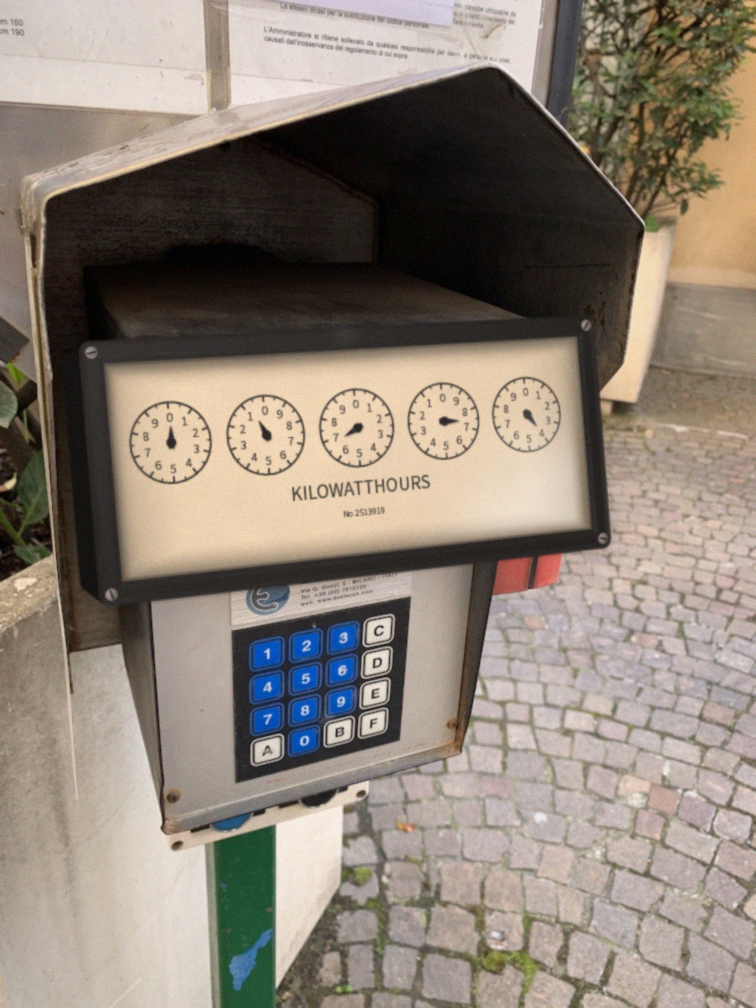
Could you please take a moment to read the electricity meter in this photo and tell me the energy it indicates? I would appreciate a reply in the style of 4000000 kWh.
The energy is 674 kWh
